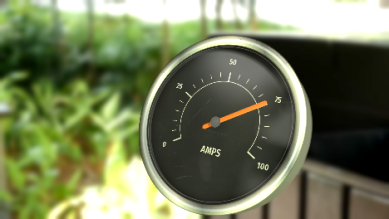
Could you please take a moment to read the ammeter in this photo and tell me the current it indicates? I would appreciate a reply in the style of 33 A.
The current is 75 A
